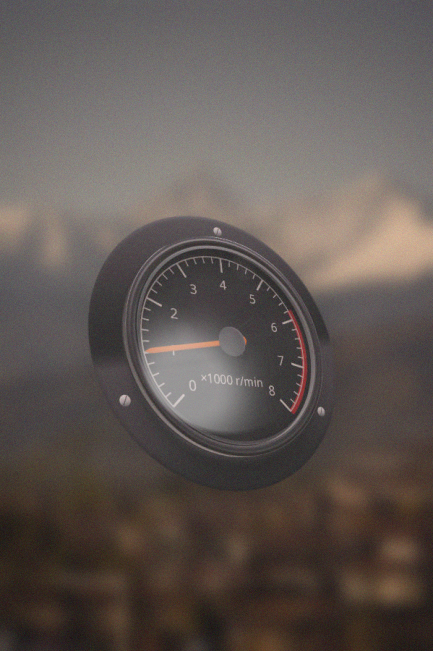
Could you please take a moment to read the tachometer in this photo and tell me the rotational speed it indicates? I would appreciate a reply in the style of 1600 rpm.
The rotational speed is 1000 rpm
